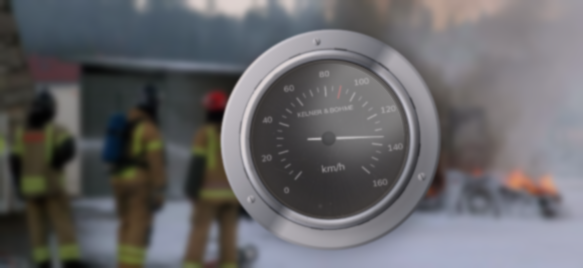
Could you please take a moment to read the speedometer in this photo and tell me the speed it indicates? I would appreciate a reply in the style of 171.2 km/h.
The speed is 135 km/h
